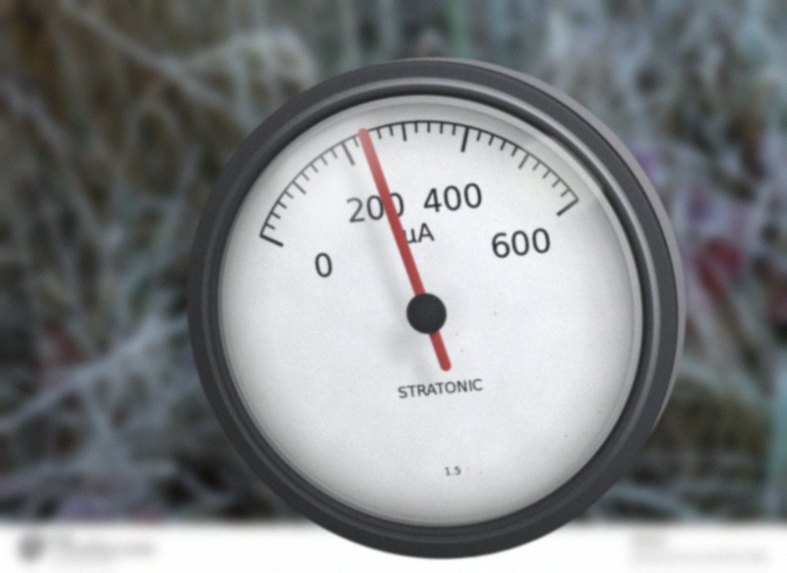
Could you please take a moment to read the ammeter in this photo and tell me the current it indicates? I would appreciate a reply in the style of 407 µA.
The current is 240 µA
